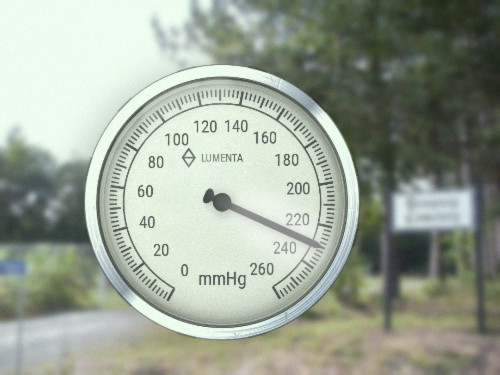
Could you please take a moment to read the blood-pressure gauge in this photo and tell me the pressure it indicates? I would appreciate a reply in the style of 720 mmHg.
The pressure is 230 mmHg
